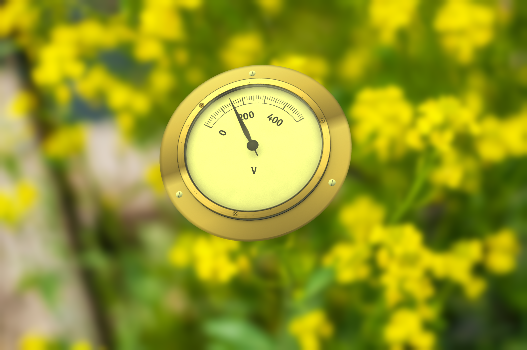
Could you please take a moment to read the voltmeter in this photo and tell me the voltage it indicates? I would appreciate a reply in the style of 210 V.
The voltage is 150 V
